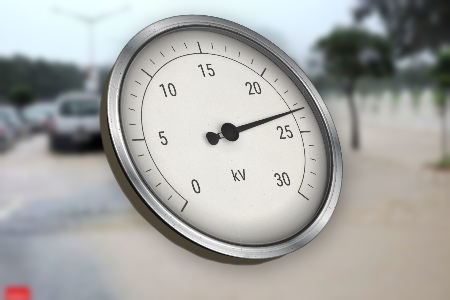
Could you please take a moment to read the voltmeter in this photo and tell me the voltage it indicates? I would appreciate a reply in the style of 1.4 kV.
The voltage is 23.5 kV
